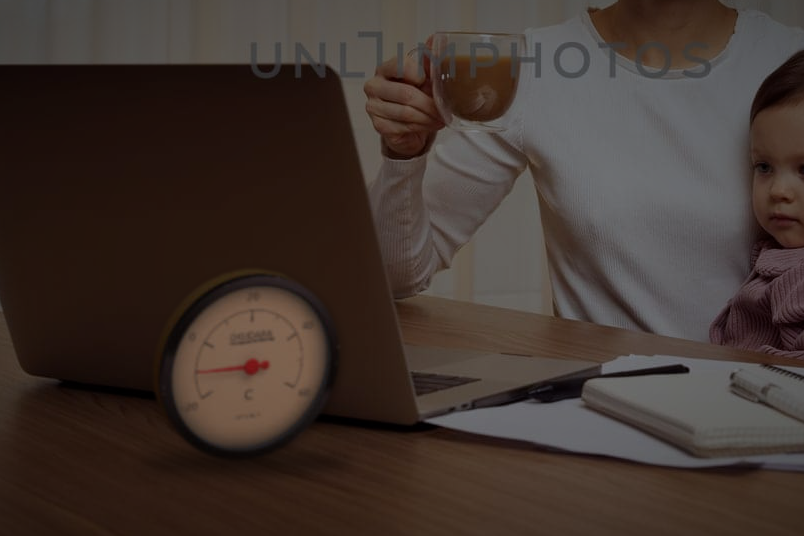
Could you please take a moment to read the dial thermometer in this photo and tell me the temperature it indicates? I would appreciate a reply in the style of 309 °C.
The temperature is -10 °C
